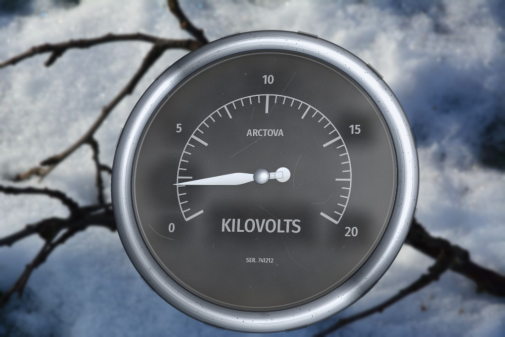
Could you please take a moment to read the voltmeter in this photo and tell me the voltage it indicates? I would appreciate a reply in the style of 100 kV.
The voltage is 2 kV
